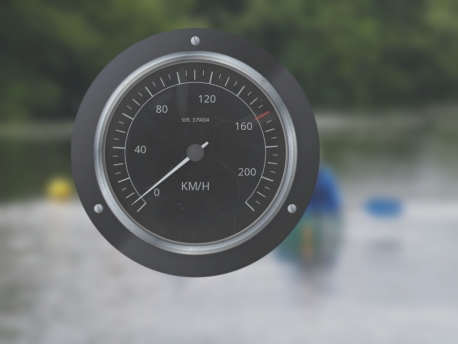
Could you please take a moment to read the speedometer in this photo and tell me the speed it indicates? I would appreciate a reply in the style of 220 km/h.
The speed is 5 km/h
